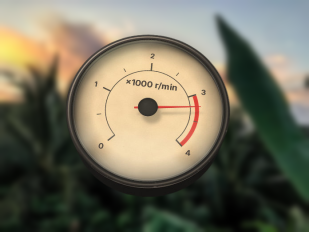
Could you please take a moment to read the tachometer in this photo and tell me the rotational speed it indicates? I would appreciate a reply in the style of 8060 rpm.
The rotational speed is 3250 rpm
